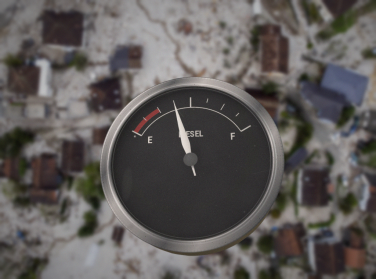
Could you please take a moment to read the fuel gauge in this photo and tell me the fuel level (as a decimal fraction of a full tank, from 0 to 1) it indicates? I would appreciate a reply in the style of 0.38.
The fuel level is 0.375
